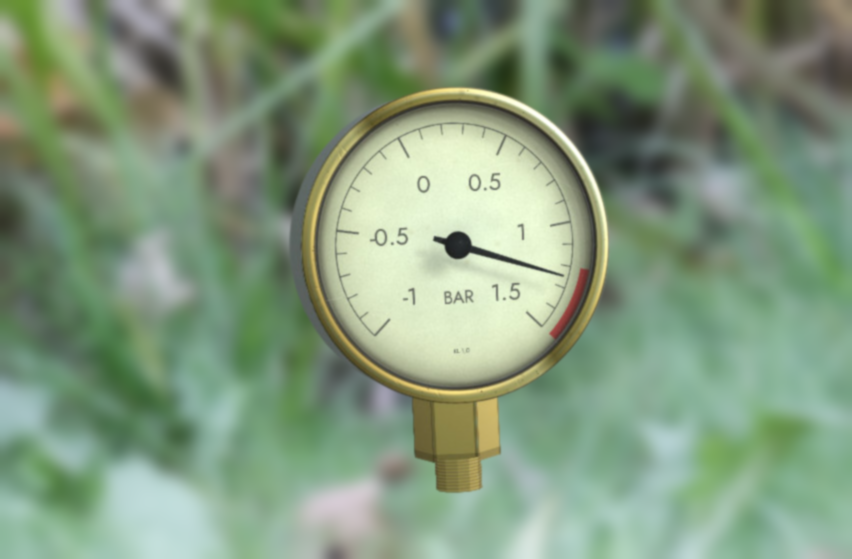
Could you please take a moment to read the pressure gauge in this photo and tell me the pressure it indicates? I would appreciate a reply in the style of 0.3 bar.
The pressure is 1.25 bar
